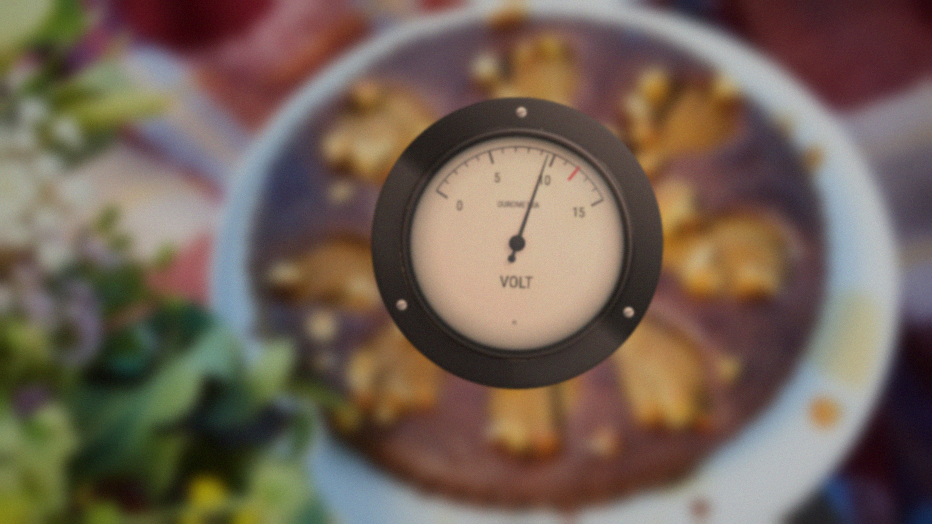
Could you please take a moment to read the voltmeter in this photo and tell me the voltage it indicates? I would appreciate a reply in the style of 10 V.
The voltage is 9.5 V
